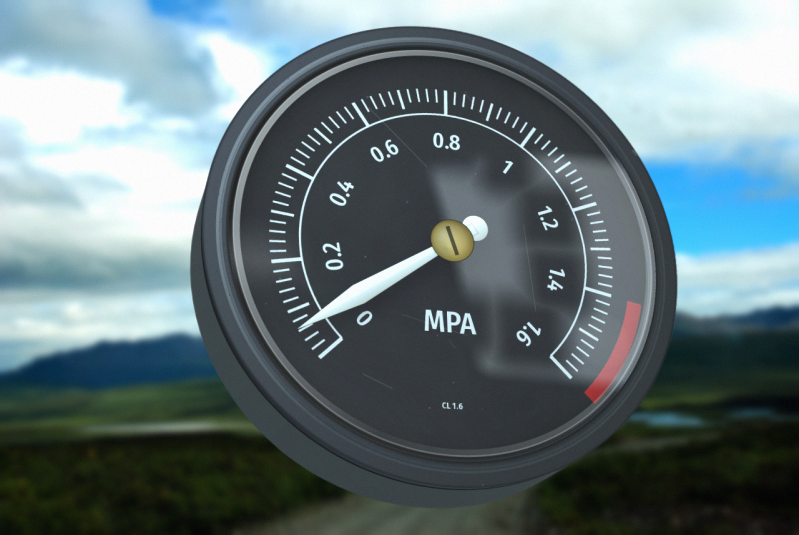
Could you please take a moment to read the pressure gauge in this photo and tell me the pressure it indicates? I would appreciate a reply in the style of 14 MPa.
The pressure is 0.06 MPa
